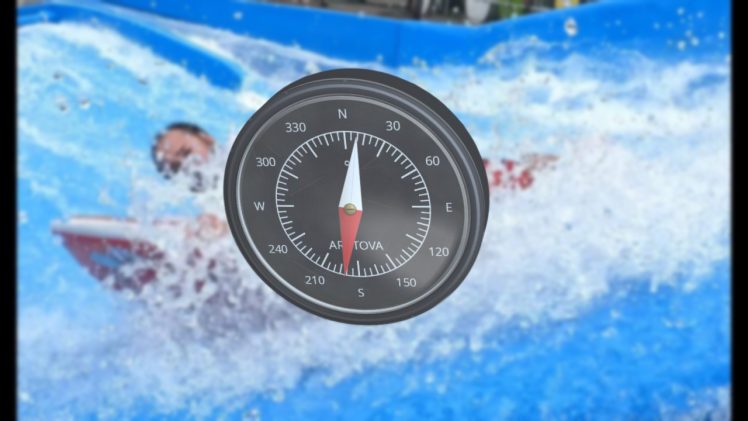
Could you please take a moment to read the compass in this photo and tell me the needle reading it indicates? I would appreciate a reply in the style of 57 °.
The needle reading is 190 °
